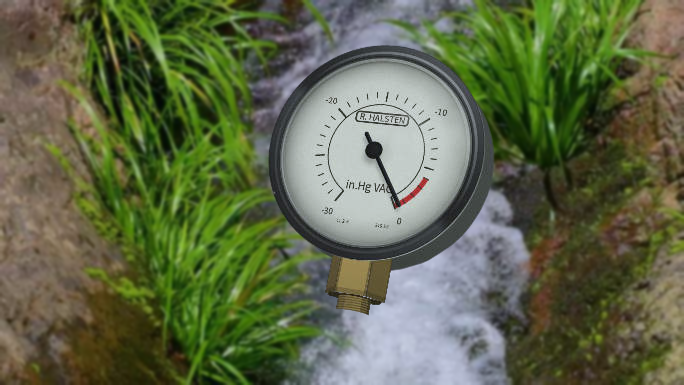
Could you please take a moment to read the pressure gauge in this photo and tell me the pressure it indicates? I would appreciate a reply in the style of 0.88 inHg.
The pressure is -0.5 inHg
